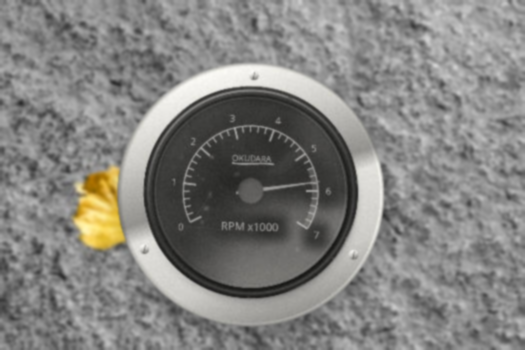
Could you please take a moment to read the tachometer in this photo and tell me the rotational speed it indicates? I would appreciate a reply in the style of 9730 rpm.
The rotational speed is 5800 rpm
